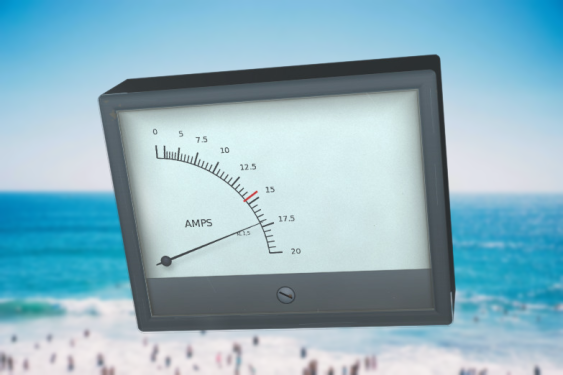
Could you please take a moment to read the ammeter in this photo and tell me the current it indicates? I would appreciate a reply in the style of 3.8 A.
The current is 17 A
